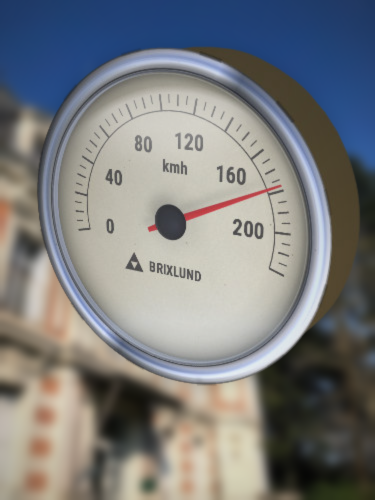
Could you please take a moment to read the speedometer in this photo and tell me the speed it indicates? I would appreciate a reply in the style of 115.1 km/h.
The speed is 177.5 km/h
